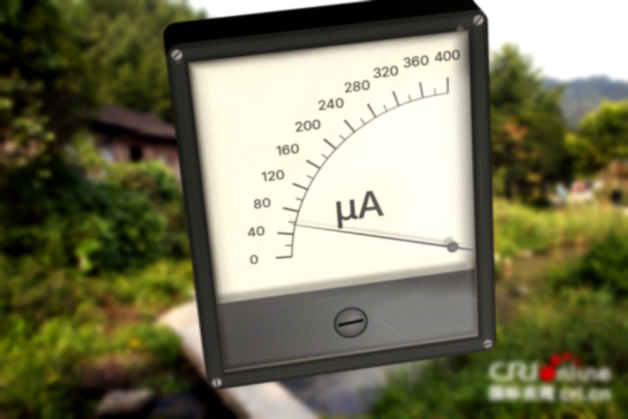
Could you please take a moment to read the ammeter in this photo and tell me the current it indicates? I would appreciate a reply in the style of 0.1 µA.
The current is 60 µA
